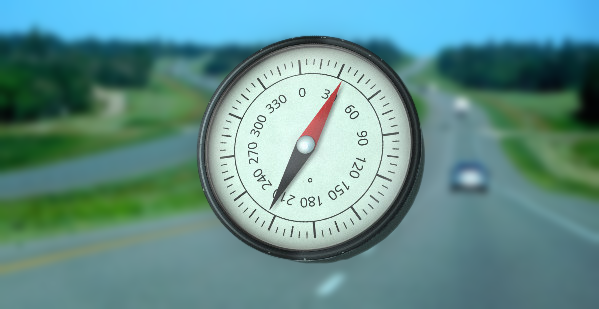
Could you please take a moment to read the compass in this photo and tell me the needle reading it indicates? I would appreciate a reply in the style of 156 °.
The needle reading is 35 °
